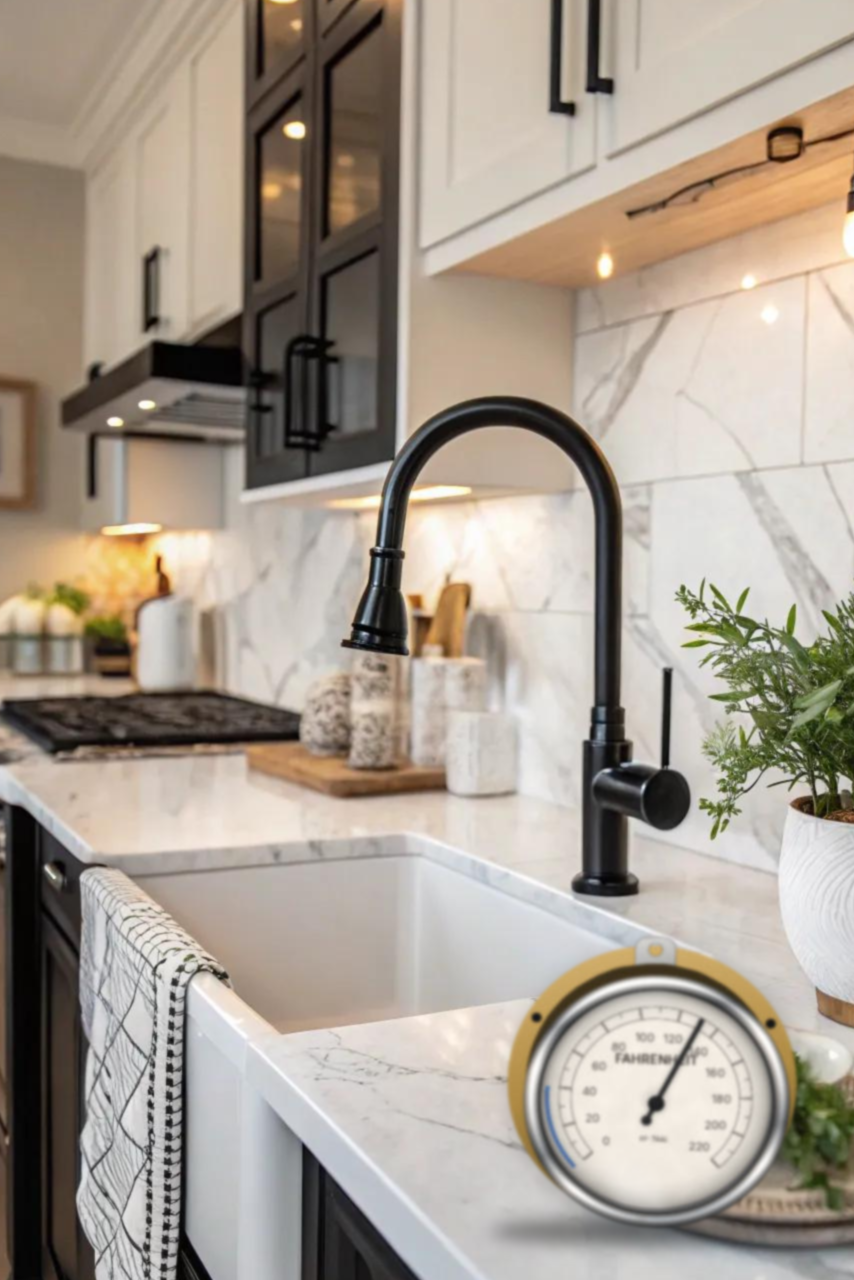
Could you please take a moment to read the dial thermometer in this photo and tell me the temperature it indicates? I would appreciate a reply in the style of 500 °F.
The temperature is 130 °F
